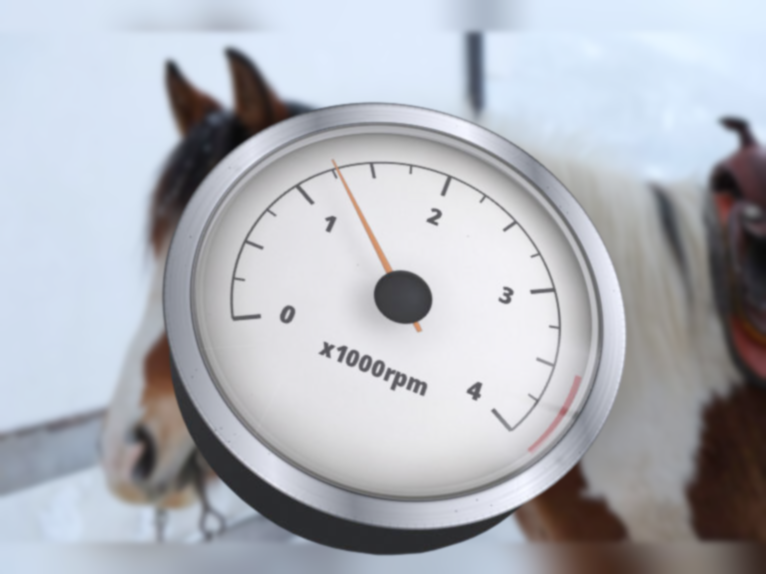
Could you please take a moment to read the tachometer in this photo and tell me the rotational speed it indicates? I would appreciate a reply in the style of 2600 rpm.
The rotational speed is 1250 rpm
